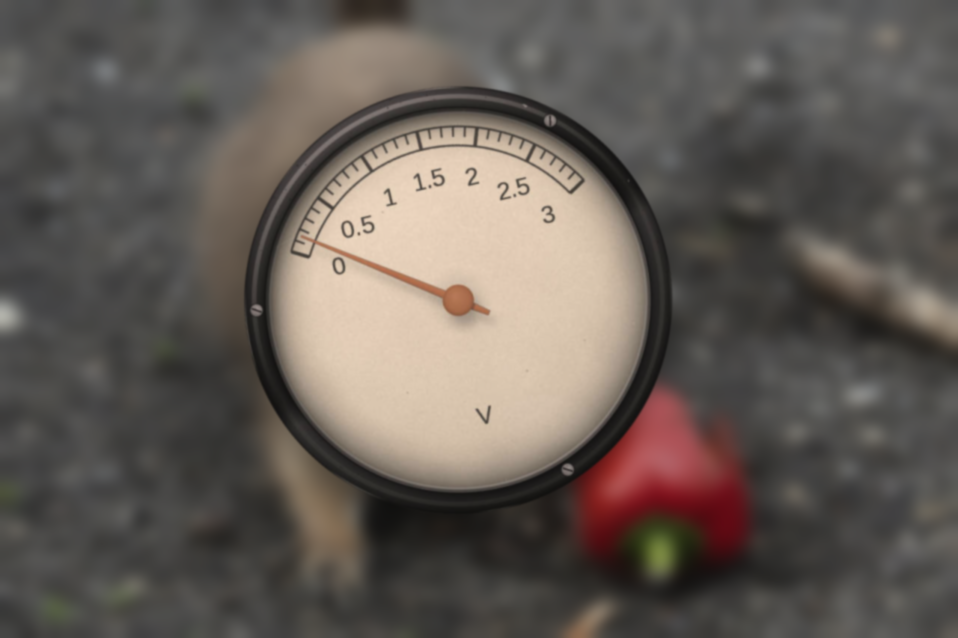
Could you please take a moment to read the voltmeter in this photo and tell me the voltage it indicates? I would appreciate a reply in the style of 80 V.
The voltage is 0.15 V
